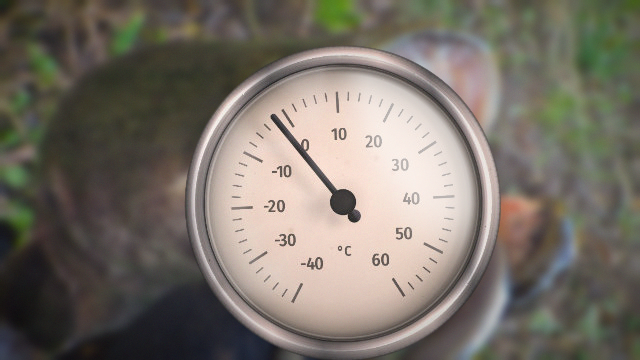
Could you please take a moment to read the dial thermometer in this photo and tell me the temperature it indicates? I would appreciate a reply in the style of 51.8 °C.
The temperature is -2 °C
